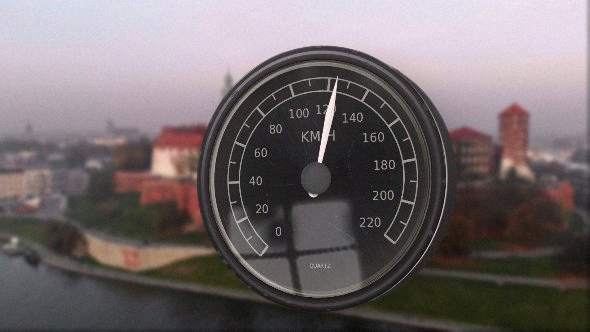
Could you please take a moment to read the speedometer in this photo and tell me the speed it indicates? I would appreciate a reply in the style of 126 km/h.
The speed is 125 km/h
